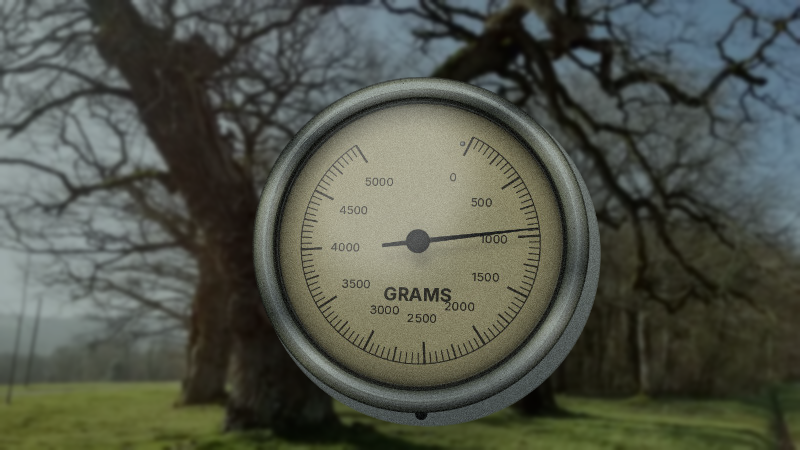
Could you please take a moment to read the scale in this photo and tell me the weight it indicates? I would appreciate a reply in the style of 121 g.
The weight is 950 g
